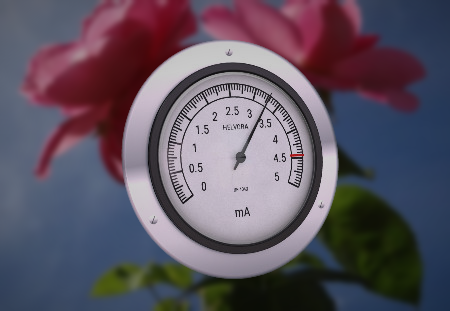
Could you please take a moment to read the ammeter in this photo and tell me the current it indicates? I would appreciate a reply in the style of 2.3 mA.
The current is 3.25 mA
